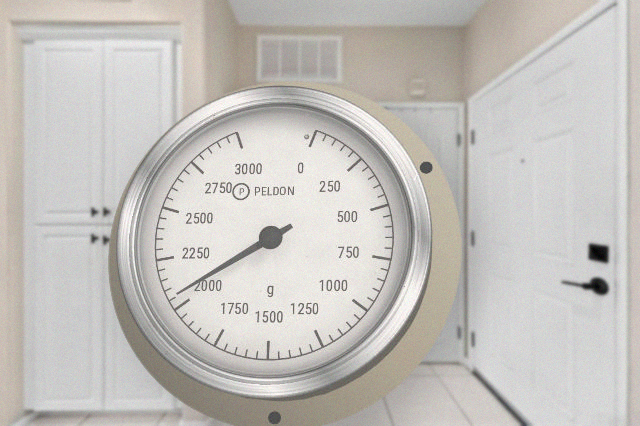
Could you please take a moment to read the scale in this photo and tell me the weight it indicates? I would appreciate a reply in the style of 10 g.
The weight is 2050 g
